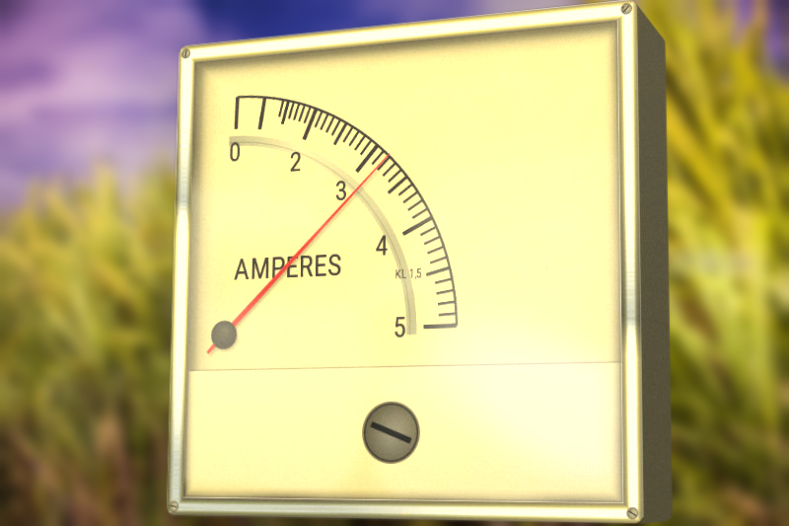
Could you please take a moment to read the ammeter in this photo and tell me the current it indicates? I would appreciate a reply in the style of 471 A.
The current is 3.2 A
